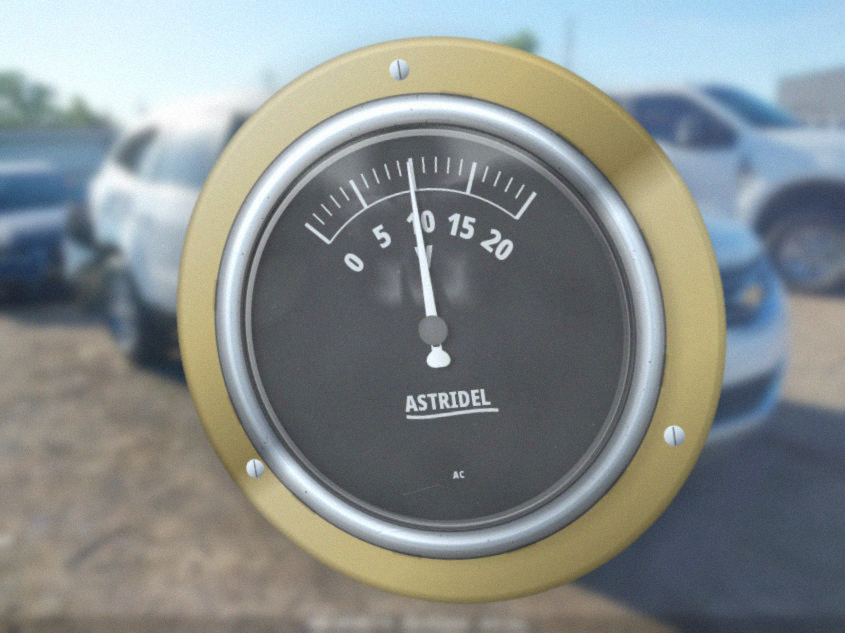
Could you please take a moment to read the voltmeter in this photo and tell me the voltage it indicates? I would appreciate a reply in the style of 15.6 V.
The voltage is 10 V
